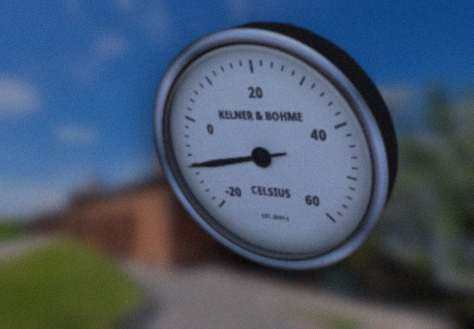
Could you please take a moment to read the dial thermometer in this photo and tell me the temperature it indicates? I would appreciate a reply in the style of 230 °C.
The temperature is -10 °C
